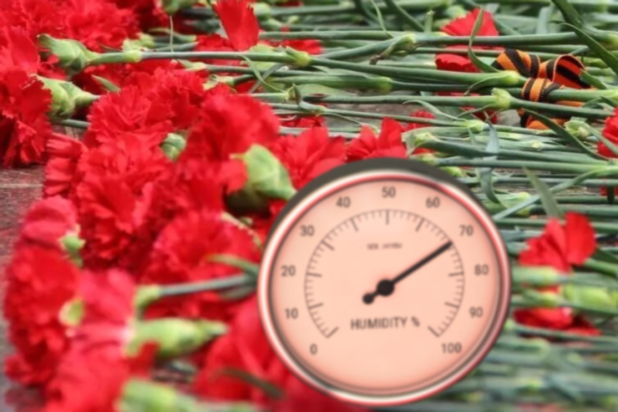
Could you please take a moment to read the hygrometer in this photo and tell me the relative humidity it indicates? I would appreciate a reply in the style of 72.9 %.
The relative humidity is 70 %
